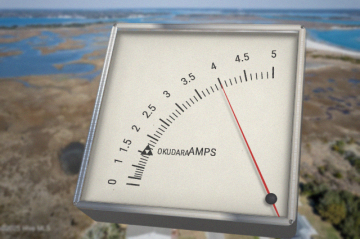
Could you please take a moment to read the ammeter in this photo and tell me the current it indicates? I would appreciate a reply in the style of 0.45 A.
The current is 4 A
